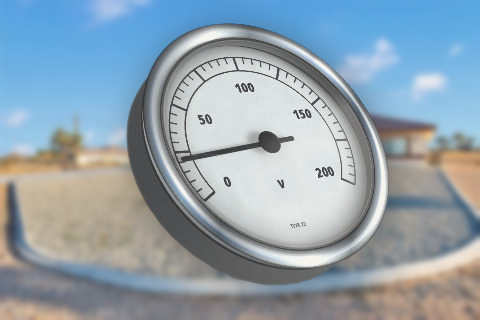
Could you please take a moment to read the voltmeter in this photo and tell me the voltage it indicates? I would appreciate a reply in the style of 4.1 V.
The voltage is 20 V
